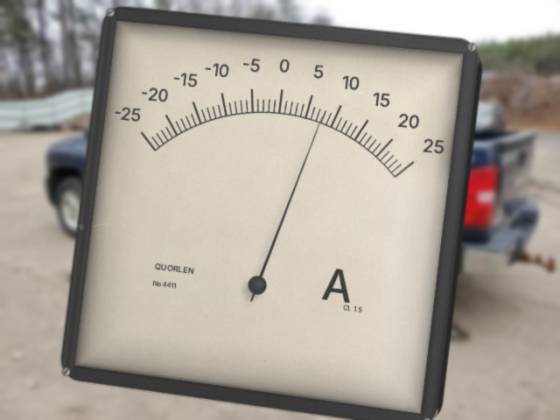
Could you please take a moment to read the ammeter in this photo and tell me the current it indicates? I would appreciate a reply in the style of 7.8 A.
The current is 8 A
